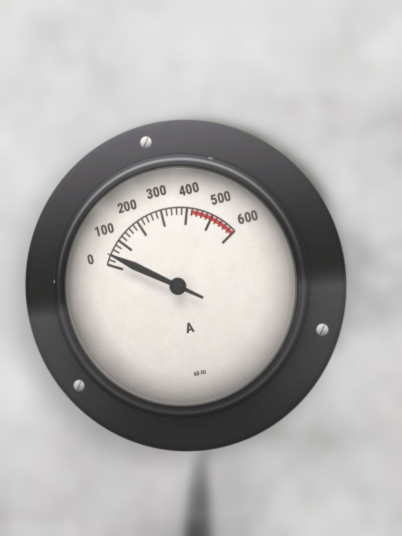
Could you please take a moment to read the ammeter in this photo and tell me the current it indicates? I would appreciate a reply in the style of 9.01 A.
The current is 40 A
